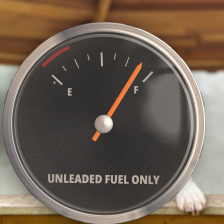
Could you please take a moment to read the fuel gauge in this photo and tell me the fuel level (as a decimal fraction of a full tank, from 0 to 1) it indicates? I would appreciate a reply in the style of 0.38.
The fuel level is 0.875
